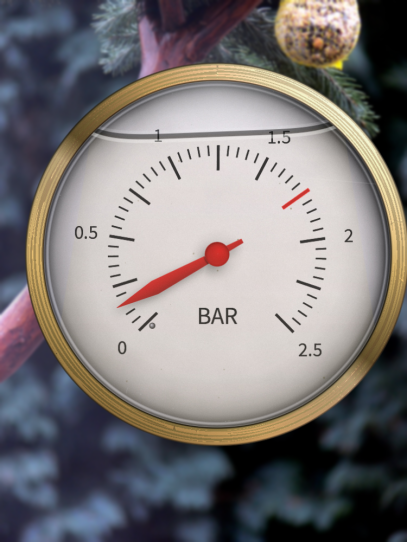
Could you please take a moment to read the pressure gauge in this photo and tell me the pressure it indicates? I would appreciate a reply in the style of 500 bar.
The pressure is 0.15 bar
